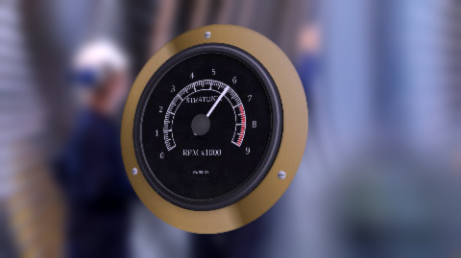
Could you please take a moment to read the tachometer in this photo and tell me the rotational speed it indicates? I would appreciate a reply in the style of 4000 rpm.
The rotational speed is 6000 rpm
